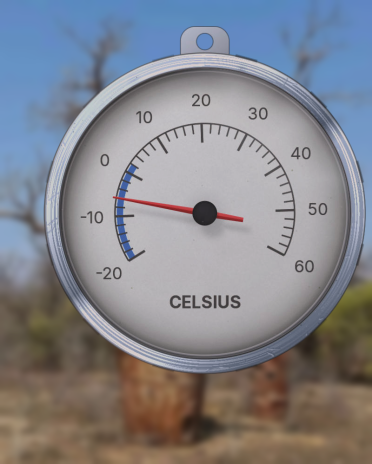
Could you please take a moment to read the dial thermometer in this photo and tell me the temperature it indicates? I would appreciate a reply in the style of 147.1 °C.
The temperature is -6 °C
